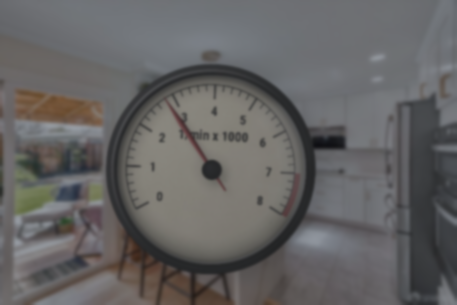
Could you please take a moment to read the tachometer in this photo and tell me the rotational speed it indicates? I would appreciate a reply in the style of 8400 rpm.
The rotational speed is 2800 rpm
